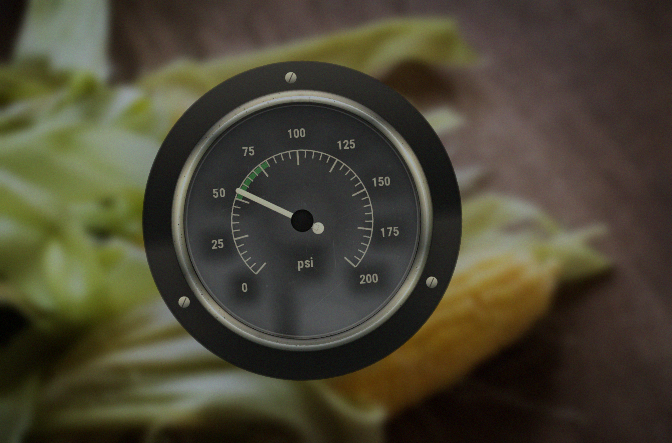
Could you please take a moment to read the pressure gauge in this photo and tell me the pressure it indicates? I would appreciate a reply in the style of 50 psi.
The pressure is 55 psi
